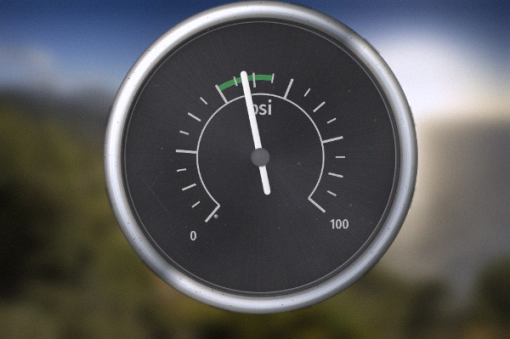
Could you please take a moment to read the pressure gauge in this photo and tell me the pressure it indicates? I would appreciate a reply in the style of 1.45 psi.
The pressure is 47.5 psi
